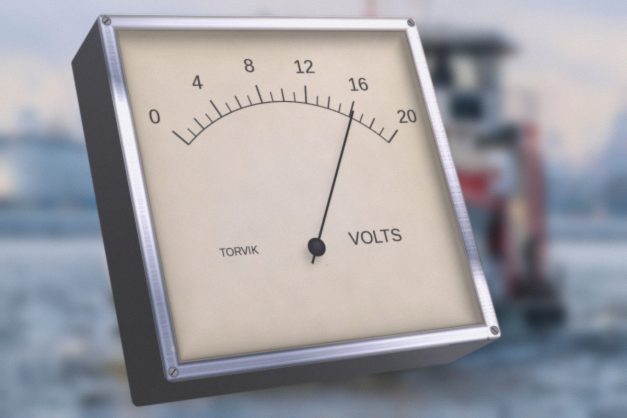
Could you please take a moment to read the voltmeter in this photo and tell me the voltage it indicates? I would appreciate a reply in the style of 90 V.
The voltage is 16 V
